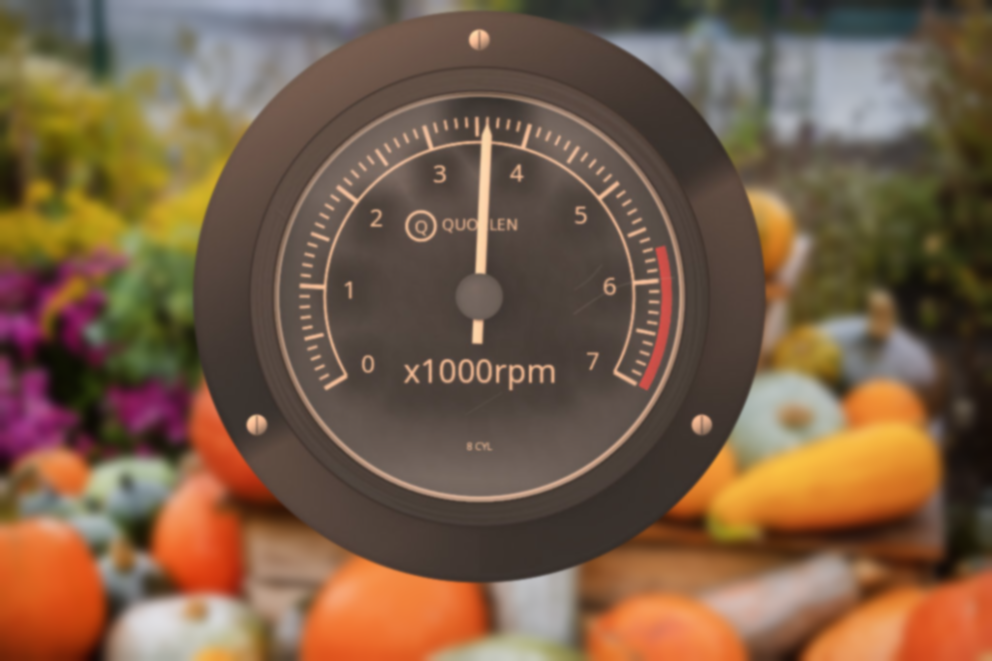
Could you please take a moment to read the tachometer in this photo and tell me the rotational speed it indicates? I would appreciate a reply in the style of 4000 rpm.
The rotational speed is 3600 rpm
